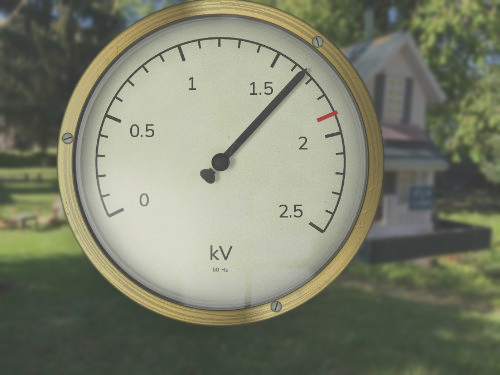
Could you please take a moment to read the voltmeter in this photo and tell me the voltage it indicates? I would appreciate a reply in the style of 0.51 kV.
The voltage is 1.65 kV
